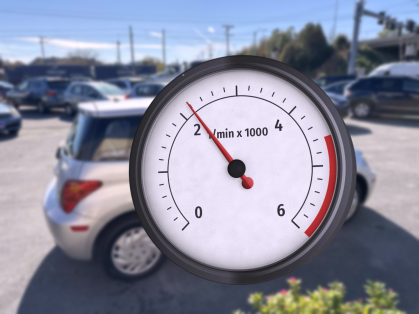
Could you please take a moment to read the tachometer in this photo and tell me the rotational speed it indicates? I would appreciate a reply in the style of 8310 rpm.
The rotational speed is 2200 rpm
